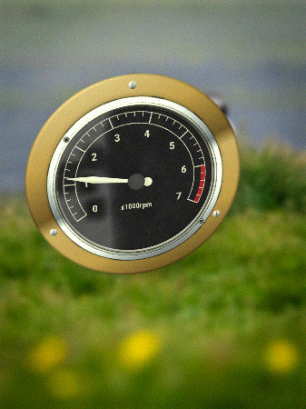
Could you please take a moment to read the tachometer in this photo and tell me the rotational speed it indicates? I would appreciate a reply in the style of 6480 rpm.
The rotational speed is 1200 rpm
